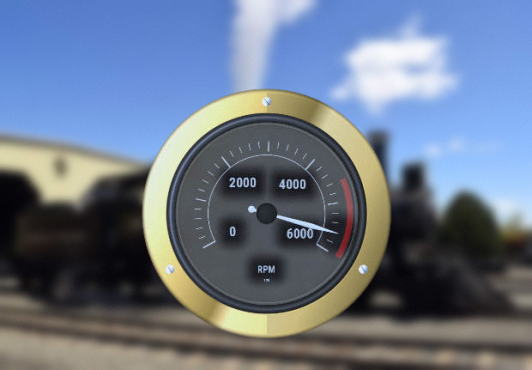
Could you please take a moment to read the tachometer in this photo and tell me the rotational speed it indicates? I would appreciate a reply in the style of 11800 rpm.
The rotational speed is 5600 rpm
